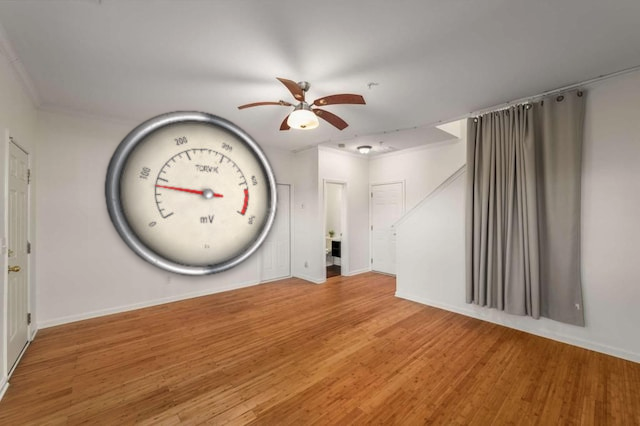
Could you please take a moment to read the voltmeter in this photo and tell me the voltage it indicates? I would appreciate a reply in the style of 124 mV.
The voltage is 80 mV
